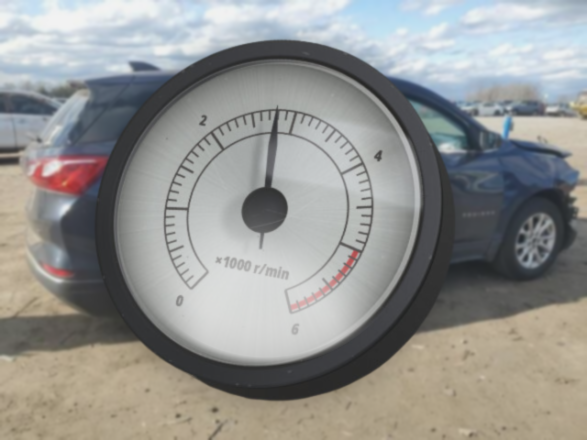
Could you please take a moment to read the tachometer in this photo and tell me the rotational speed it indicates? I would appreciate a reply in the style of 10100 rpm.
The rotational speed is 2800 rpm
